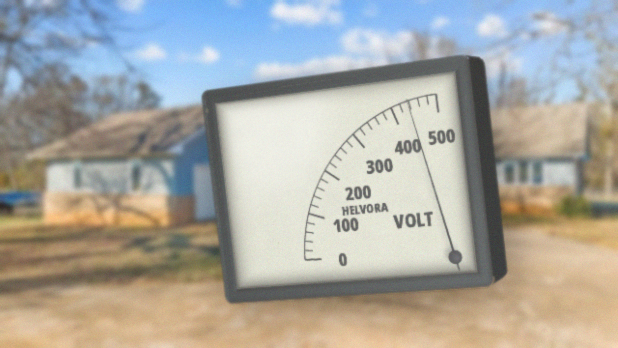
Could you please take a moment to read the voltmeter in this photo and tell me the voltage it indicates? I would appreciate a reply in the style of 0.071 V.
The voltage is 440 V
